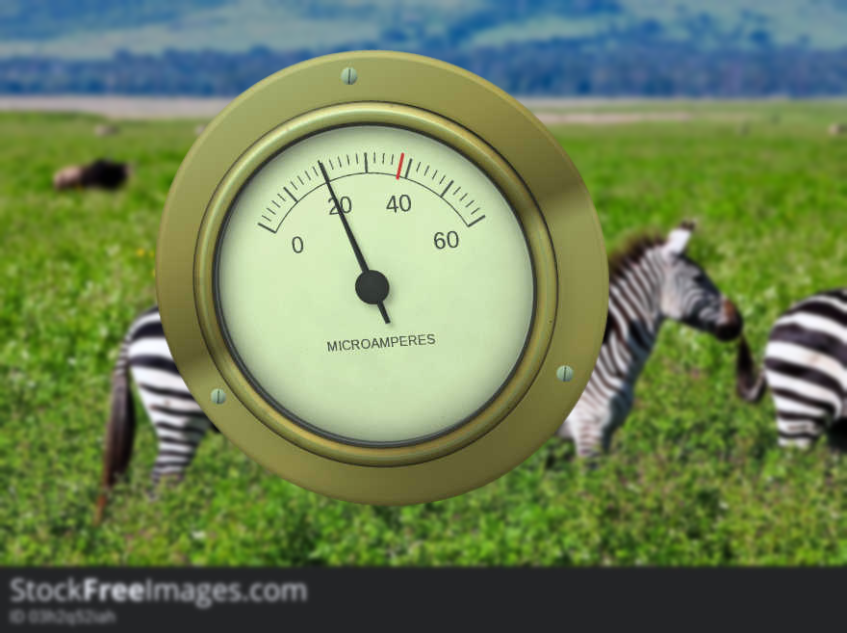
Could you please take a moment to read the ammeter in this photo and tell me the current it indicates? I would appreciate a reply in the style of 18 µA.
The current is 20 µA
